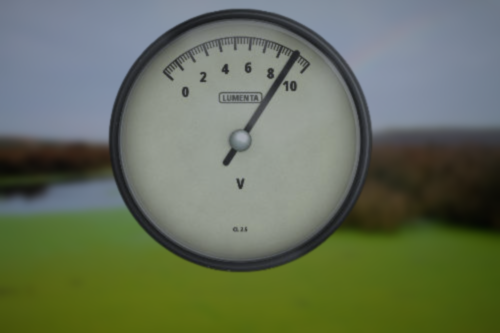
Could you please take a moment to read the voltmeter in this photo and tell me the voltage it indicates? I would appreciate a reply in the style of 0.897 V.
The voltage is 9 V
